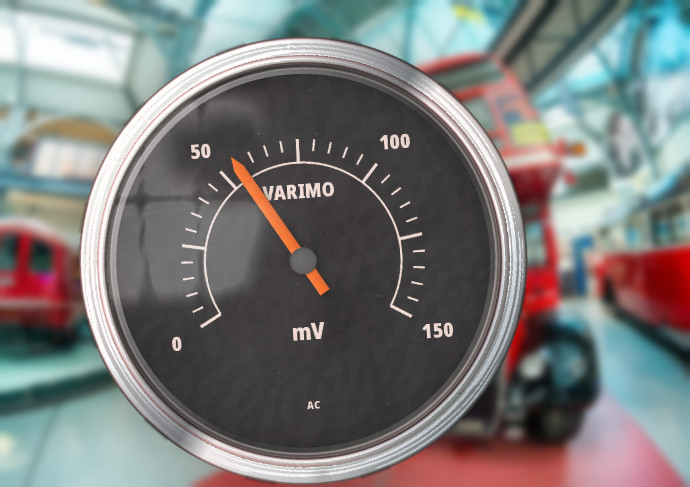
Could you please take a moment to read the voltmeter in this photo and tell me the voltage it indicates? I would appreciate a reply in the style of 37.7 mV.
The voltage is 55 mV
